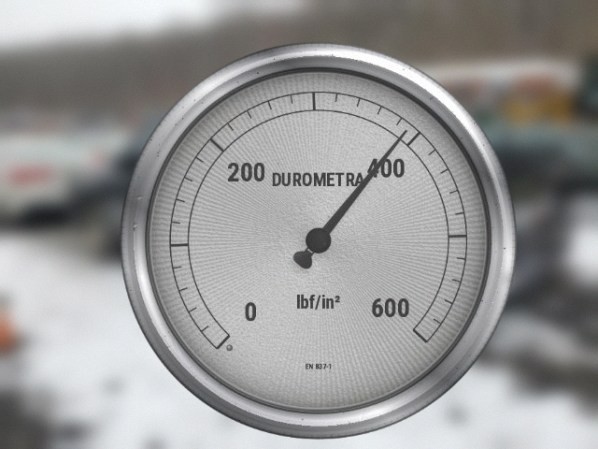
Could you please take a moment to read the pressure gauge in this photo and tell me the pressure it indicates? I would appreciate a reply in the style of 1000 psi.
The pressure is 390 psi
